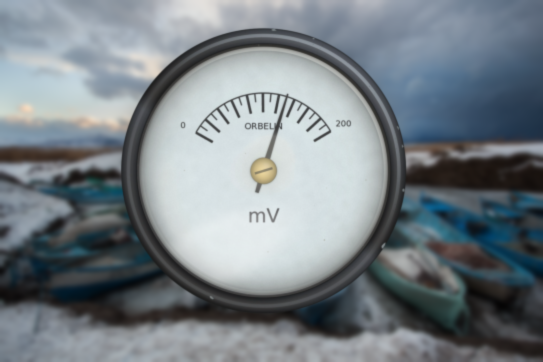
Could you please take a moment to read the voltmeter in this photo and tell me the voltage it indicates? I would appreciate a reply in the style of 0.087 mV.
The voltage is 130 mV
